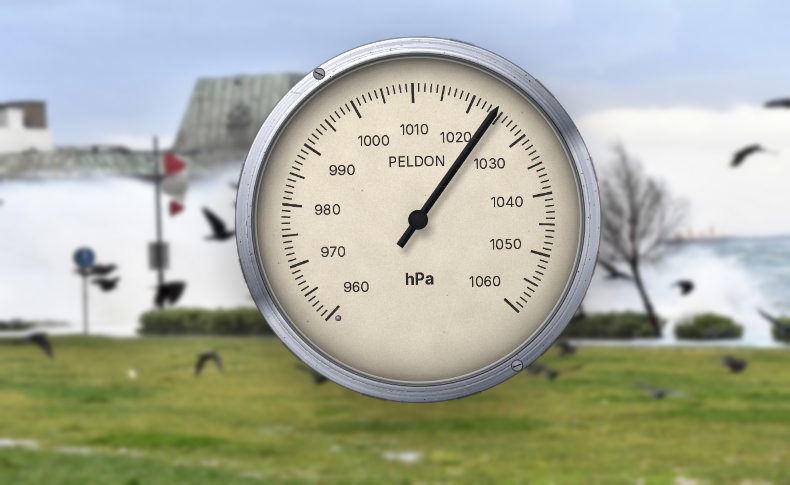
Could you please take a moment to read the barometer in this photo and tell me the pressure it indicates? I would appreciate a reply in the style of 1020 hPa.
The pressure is 1024 hPa
